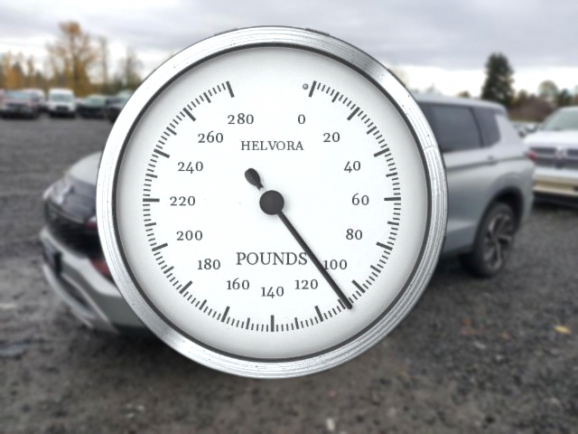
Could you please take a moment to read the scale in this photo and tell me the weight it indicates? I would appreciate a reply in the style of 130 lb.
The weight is 108 lb
